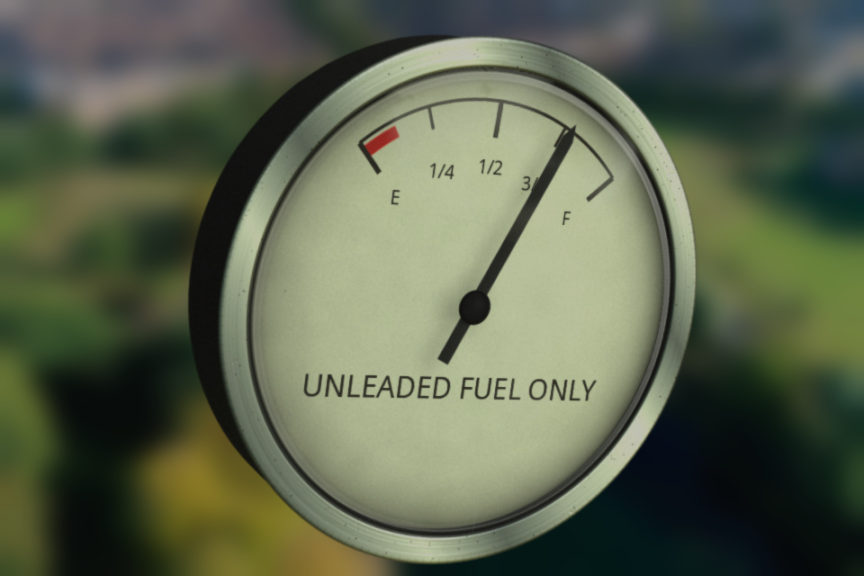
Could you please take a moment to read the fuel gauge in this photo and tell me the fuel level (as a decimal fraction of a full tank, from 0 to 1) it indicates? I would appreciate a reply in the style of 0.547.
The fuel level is 0.75
